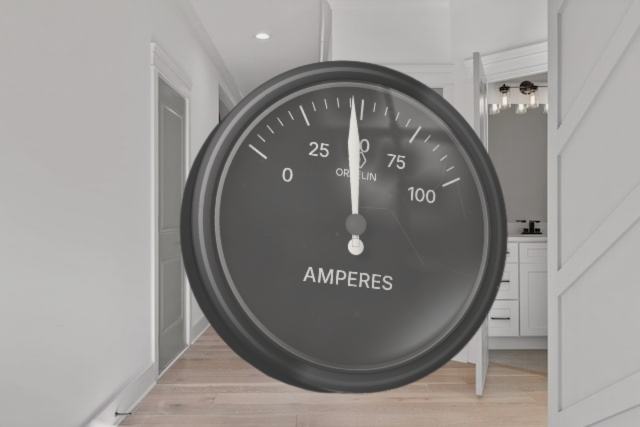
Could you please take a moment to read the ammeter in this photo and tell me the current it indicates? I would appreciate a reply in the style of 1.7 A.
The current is 45 A
